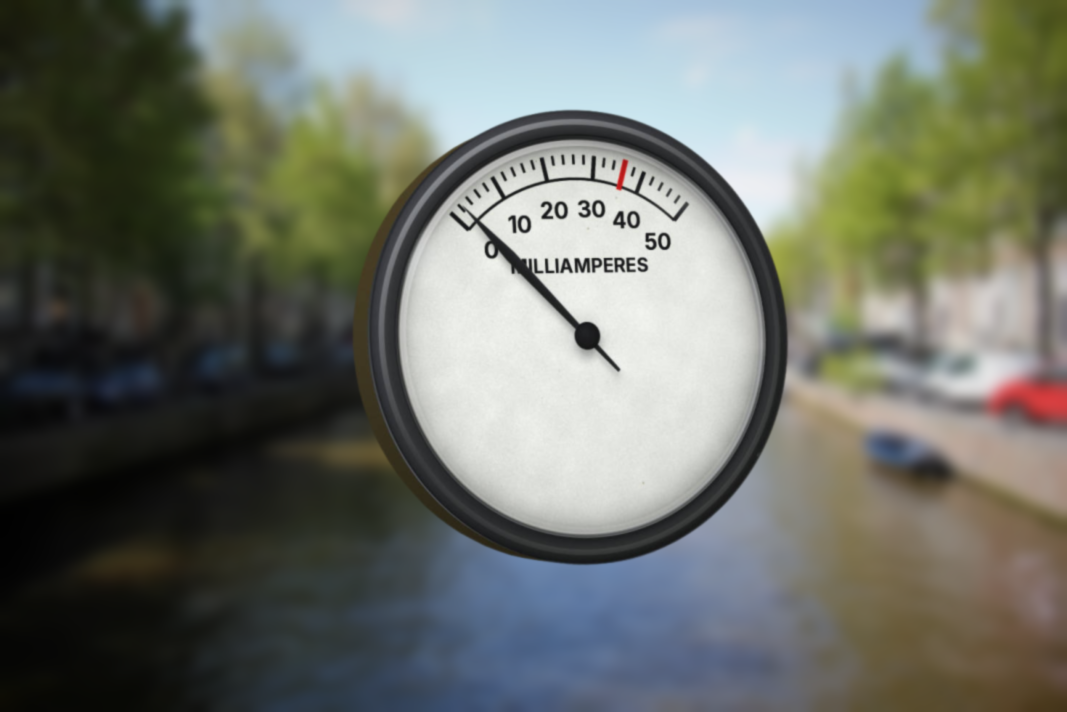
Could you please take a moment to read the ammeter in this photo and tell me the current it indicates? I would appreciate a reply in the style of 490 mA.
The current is 2 mA
